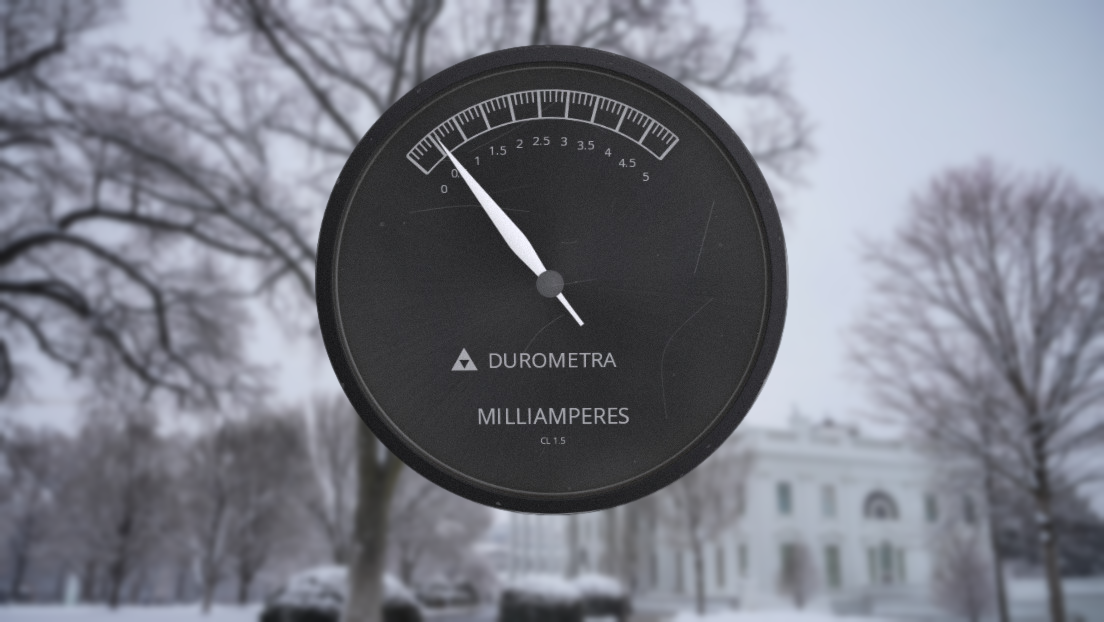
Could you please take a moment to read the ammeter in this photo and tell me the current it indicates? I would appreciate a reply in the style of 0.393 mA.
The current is 0.6 mA
